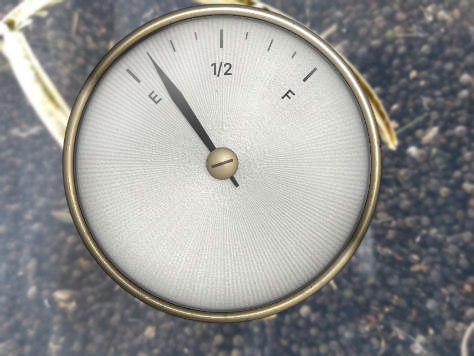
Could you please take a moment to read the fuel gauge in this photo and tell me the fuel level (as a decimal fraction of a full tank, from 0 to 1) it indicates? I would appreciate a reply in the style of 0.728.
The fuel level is 0.125
